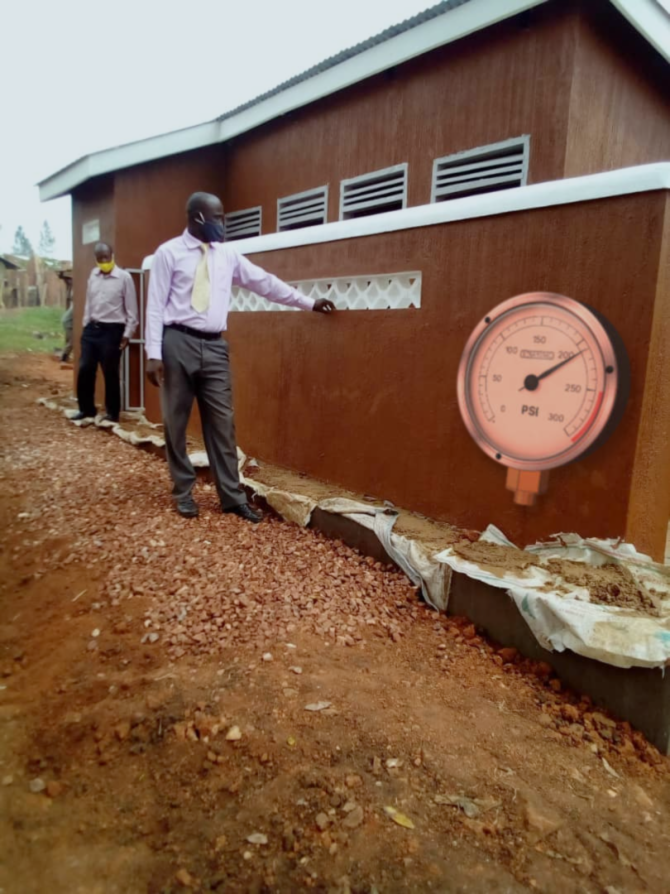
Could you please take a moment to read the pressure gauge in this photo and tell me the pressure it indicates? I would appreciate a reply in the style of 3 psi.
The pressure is 210 psi
